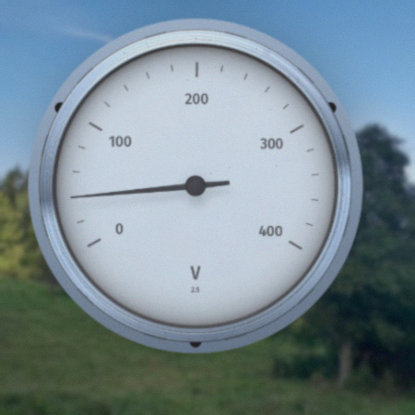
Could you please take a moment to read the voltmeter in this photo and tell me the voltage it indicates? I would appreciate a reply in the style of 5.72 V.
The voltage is 40 V
